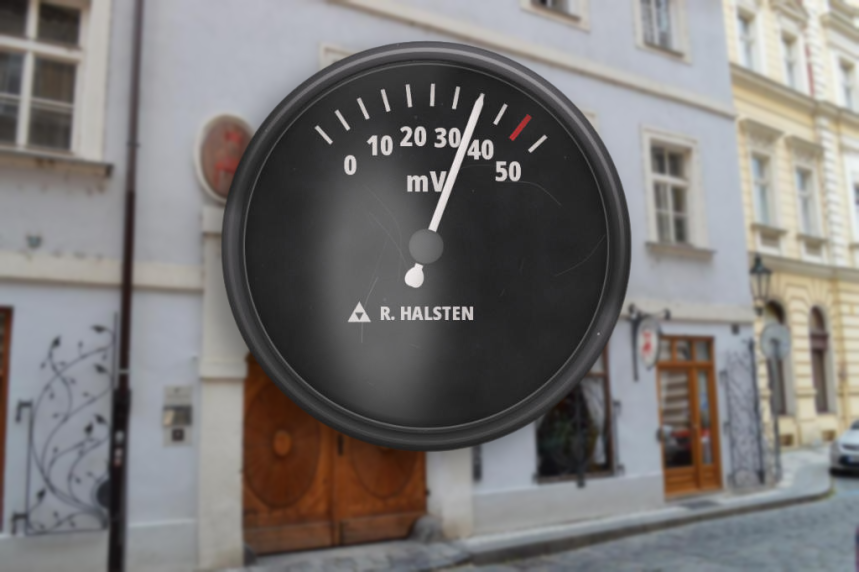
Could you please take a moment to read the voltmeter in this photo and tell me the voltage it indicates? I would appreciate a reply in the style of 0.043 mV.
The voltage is 35 mV
